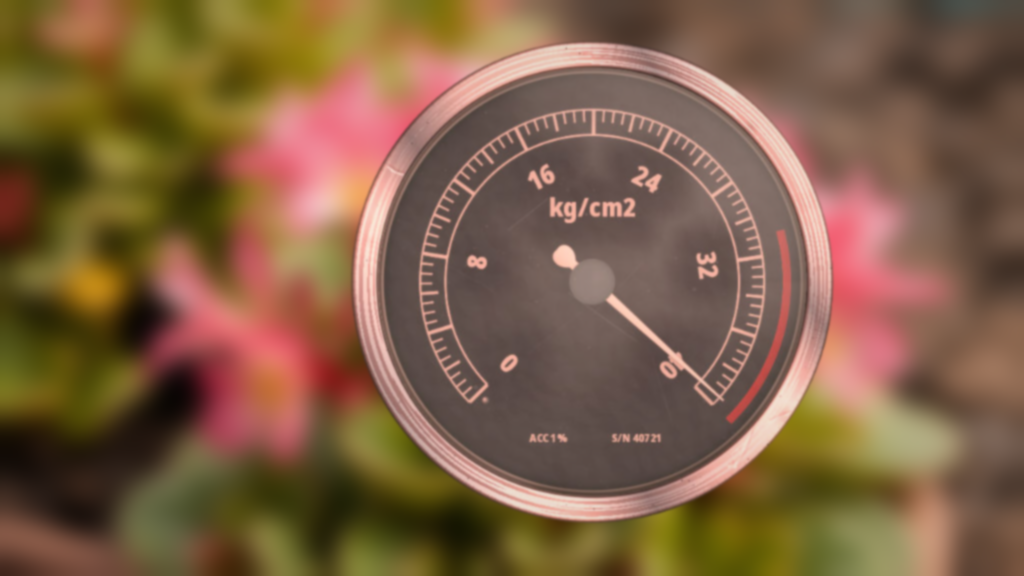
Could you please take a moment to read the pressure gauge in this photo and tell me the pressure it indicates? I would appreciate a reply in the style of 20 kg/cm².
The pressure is 39.5 kg/cm²
